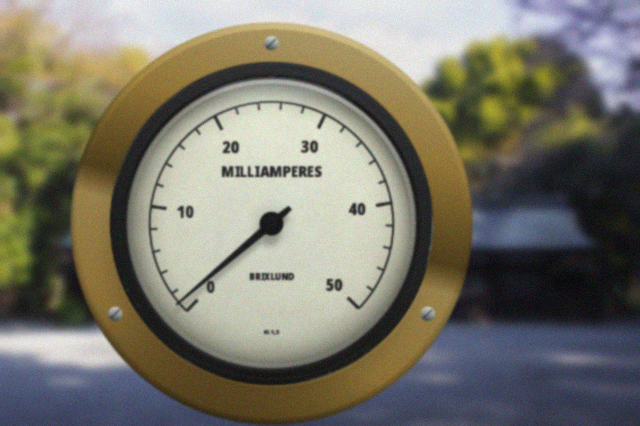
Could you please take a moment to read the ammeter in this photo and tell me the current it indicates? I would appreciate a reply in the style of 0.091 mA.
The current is 1 mA
